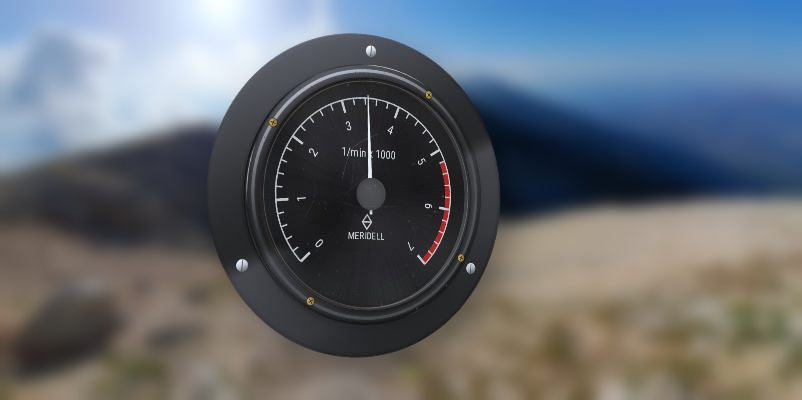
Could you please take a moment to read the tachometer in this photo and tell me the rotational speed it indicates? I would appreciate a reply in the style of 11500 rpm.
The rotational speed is 3400 rpm
